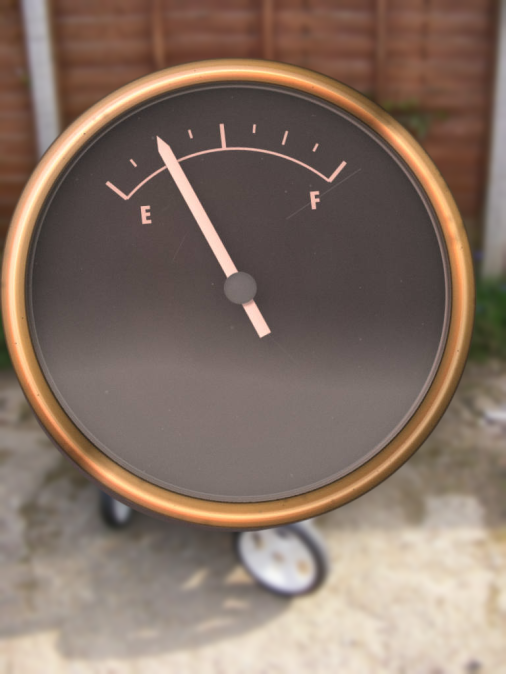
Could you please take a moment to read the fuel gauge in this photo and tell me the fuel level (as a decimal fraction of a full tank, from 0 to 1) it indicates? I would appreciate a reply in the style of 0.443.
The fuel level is 0.25
